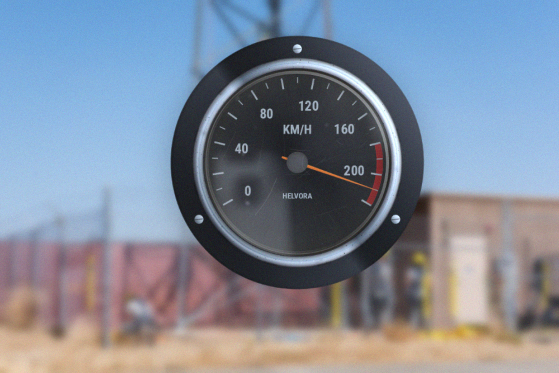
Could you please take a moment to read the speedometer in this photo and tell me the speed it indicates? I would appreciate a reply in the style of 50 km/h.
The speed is 210 km/h
